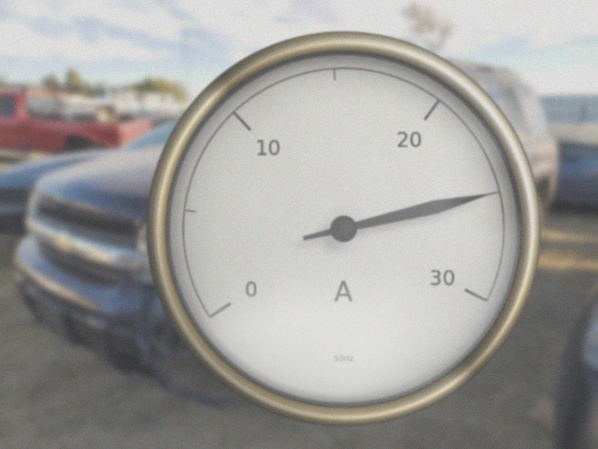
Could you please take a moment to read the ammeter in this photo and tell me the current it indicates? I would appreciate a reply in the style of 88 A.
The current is 25 A
